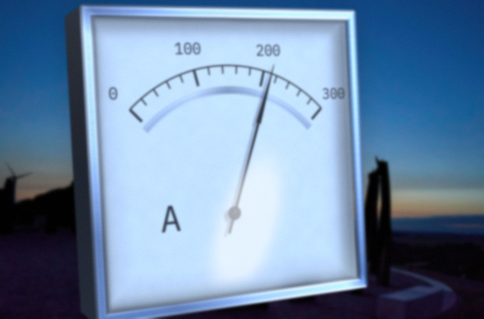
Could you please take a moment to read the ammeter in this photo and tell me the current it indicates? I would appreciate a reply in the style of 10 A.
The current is 210 A
